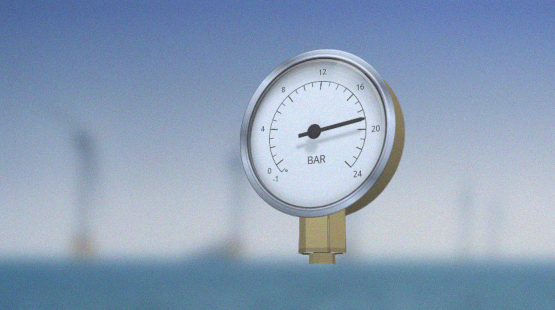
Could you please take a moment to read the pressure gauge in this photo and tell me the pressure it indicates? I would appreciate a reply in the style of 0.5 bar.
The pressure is 19 bar
